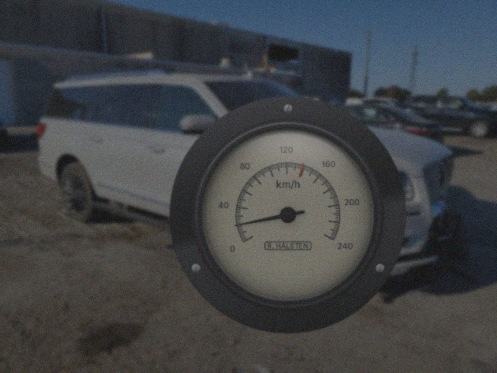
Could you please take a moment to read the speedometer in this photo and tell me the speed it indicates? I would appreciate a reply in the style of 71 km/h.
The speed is 20 km/h
